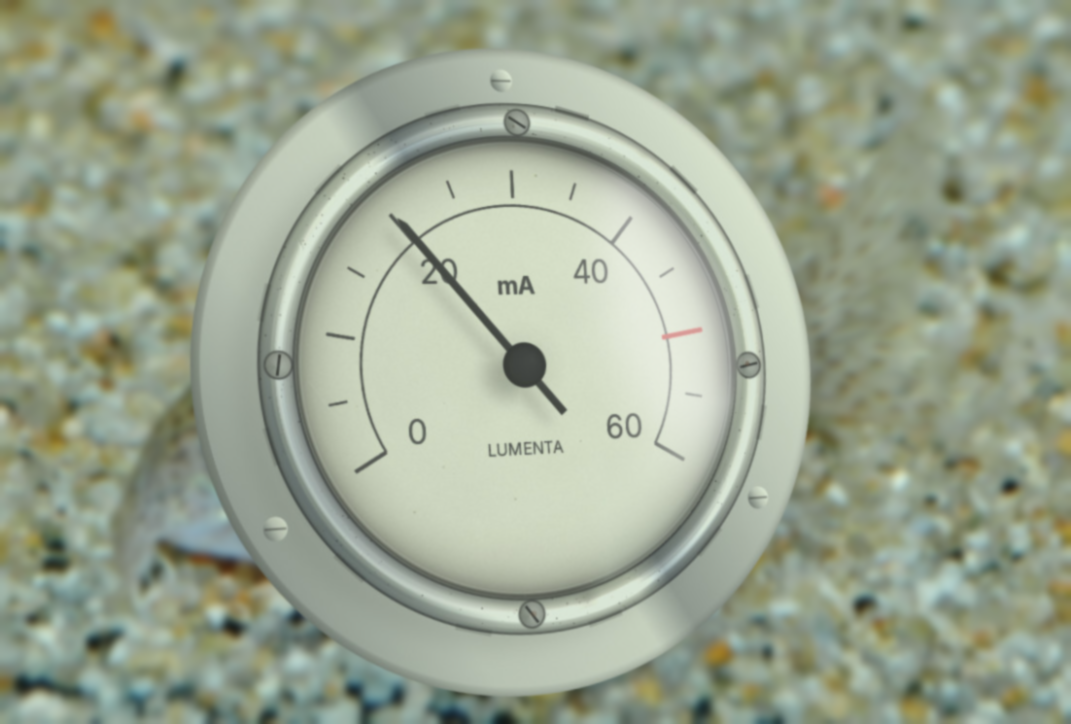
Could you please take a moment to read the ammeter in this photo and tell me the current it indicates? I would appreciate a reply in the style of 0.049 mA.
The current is 20 mA
